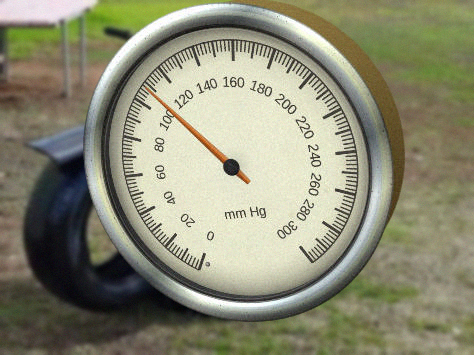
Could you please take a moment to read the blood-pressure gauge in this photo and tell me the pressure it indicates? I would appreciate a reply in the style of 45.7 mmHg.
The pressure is 110 mmHg
